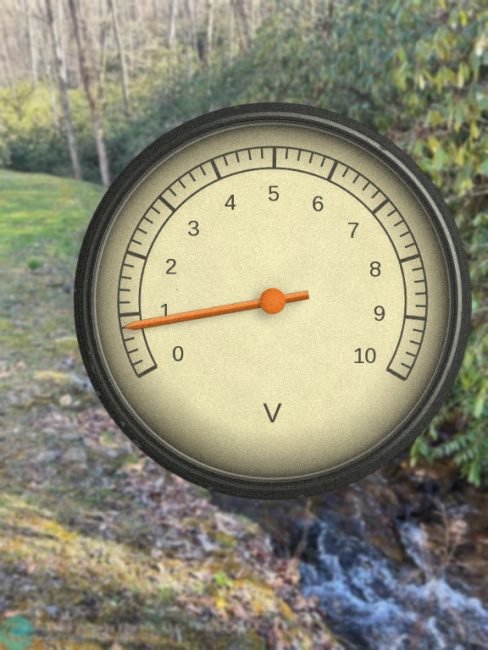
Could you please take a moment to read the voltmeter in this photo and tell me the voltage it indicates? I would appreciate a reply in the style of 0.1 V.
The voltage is 0.8 V
